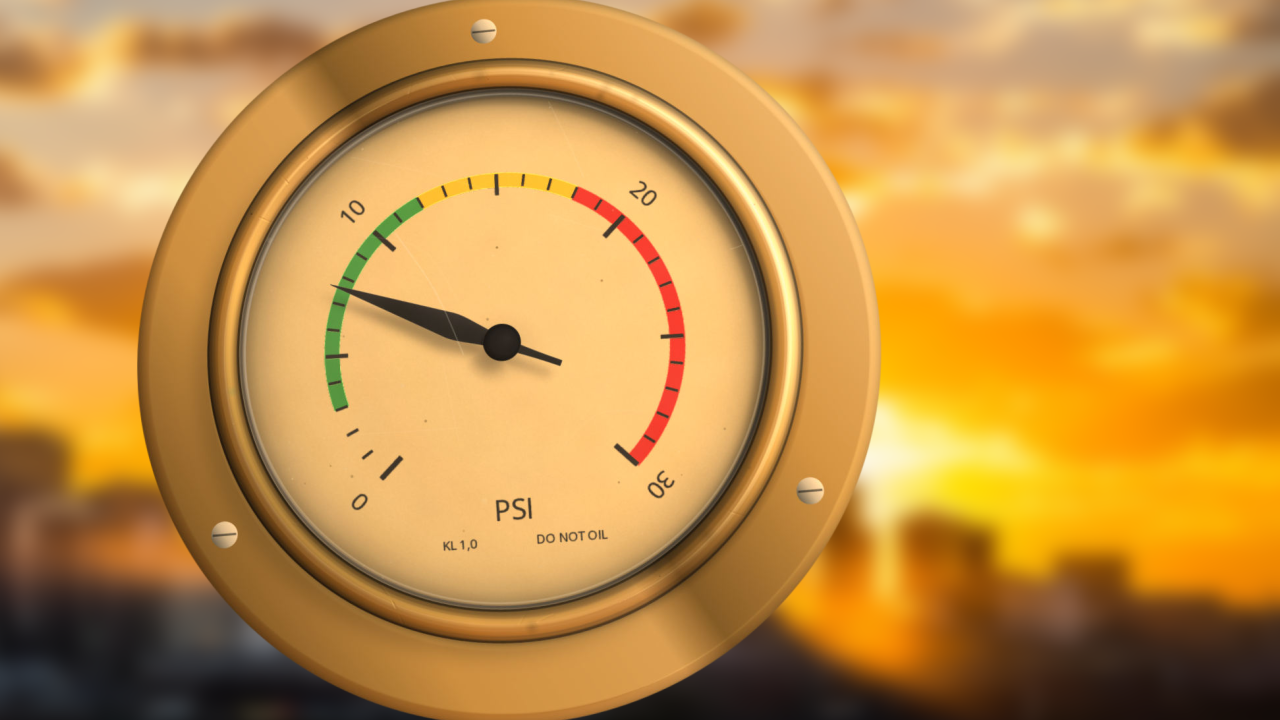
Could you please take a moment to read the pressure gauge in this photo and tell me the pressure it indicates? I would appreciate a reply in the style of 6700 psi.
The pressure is 7.5 psi
